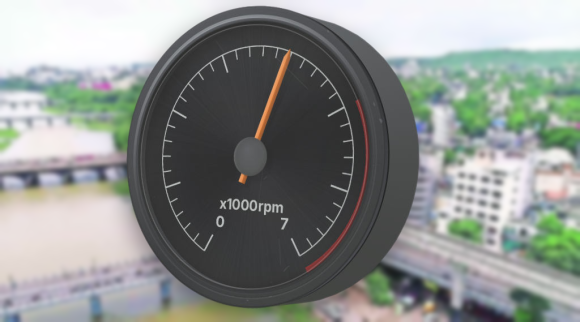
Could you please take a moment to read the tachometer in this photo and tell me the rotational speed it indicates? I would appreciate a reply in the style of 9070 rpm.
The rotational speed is 4000 rpm
